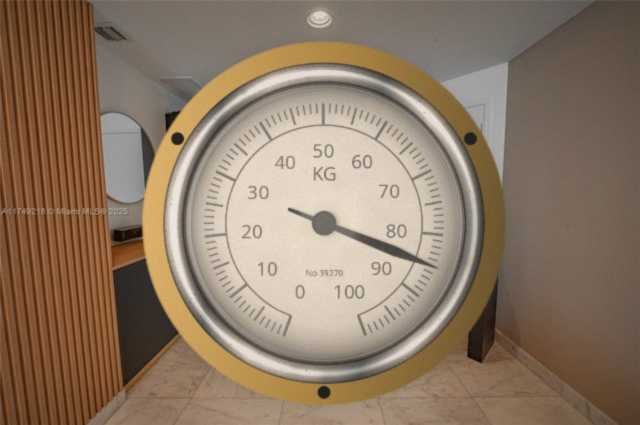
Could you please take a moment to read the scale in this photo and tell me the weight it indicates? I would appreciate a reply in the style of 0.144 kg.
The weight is 85 kg
